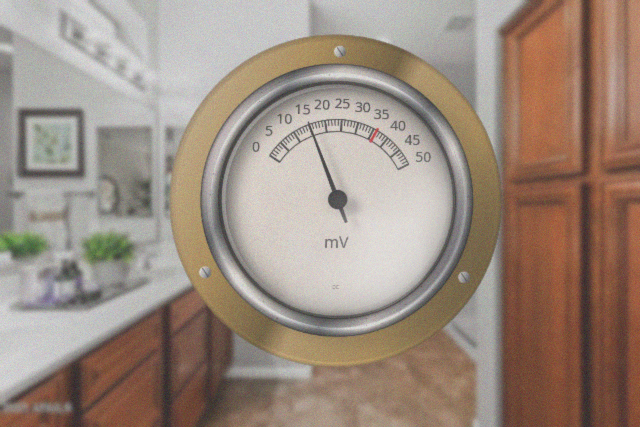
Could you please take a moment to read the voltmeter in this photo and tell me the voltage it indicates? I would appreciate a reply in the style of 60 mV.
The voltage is 15 mV
